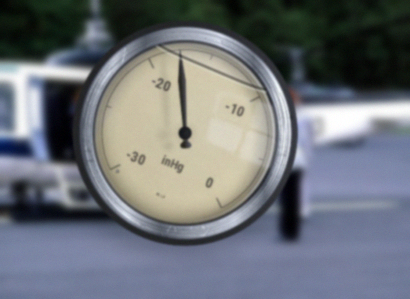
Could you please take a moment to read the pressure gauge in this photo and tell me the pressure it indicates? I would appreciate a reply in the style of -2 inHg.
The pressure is -17.5 inHg
